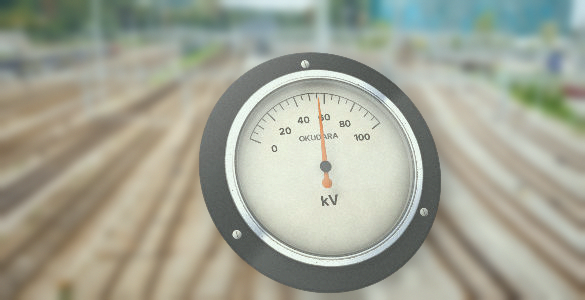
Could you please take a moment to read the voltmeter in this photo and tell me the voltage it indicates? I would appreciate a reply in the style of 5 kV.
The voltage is 55 kV
